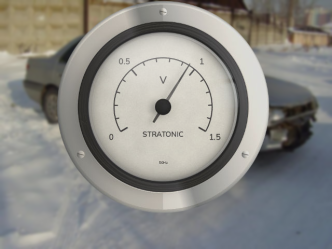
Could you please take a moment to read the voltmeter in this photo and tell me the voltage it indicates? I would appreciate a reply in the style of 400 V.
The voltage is 0.95 V
